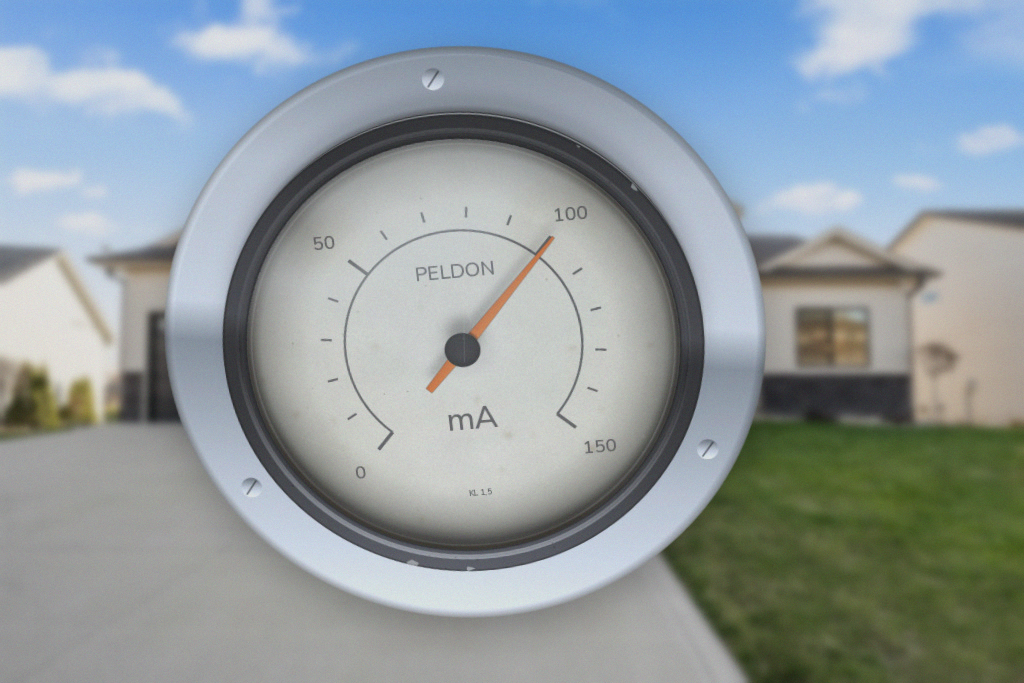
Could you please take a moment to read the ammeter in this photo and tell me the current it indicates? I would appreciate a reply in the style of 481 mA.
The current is 100 mA
